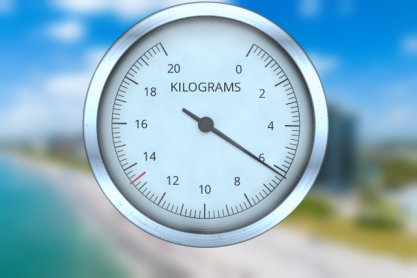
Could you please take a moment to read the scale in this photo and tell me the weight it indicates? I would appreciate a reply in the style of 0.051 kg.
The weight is 6.2 kg
